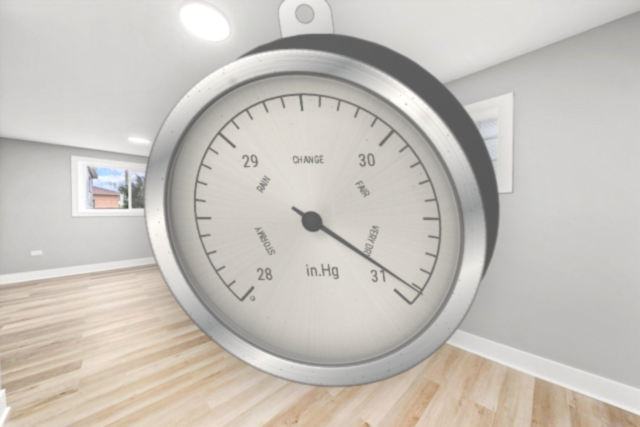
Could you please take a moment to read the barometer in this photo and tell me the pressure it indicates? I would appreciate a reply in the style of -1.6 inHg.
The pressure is 30.9 inHg
